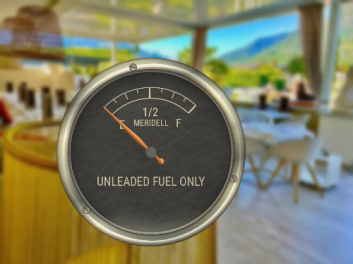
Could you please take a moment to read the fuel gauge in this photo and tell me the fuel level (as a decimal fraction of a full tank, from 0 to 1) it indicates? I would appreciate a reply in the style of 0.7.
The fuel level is 0
